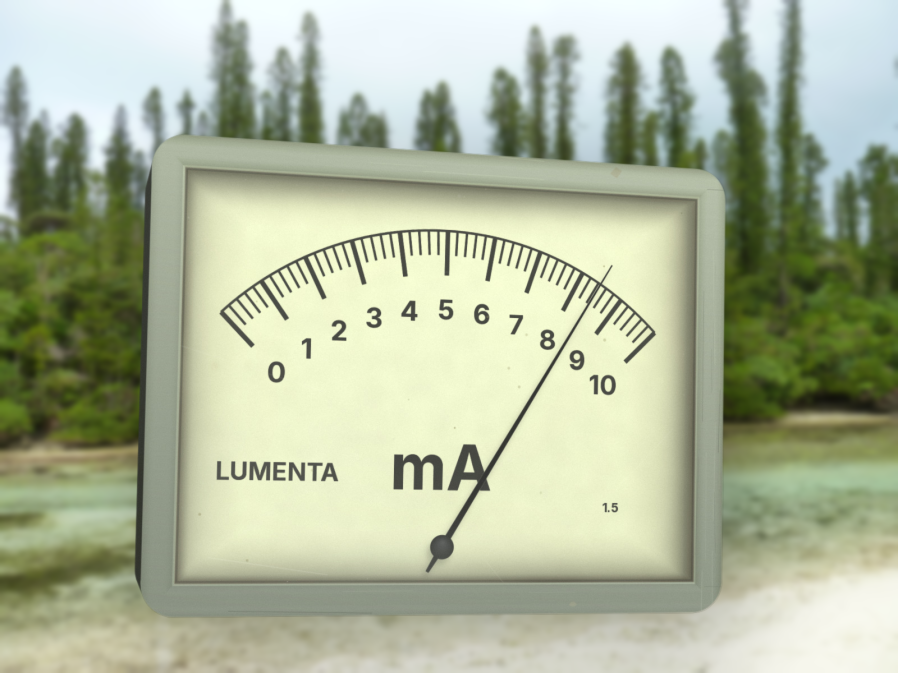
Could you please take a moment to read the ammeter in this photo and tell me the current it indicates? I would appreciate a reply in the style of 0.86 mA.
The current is 8.4 mA
